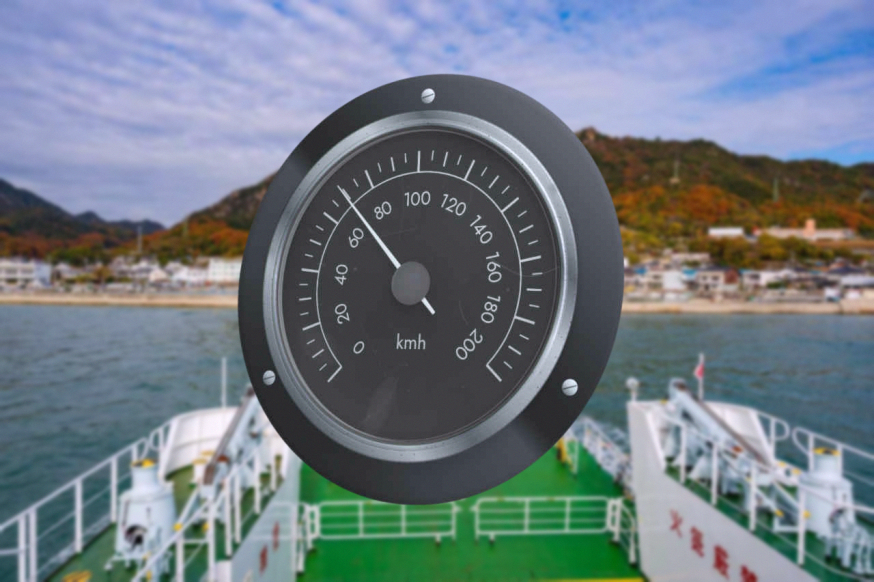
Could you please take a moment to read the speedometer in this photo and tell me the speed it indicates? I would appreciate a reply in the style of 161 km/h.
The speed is 70 km/h
